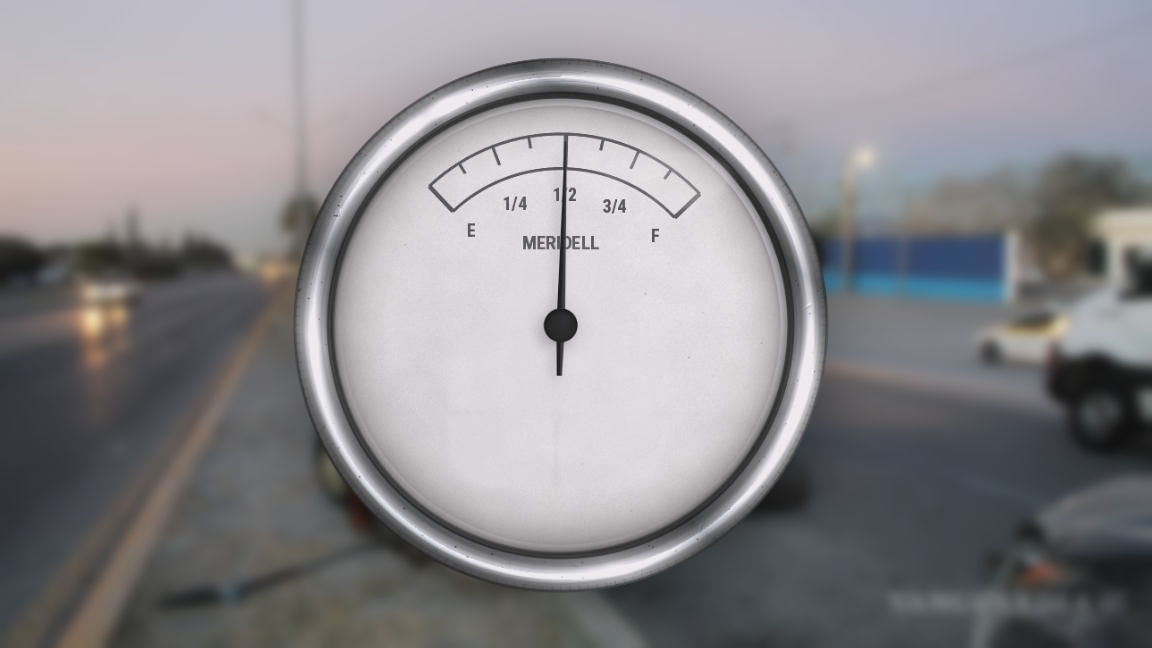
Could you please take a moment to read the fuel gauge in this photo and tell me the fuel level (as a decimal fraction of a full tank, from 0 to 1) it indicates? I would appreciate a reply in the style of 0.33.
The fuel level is 0.5
